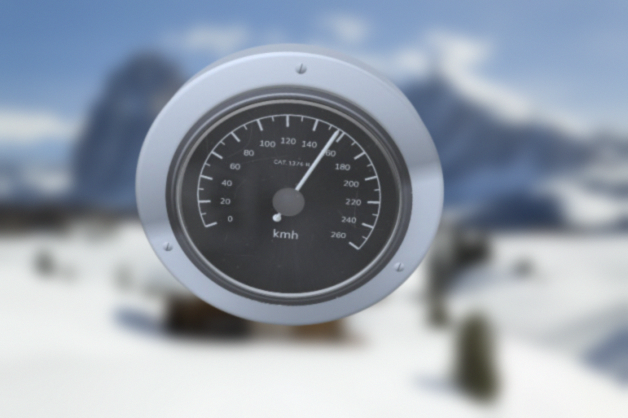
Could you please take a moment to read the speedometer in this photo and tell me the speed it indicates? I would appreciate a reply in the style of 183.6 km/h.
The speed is 155 km/h
